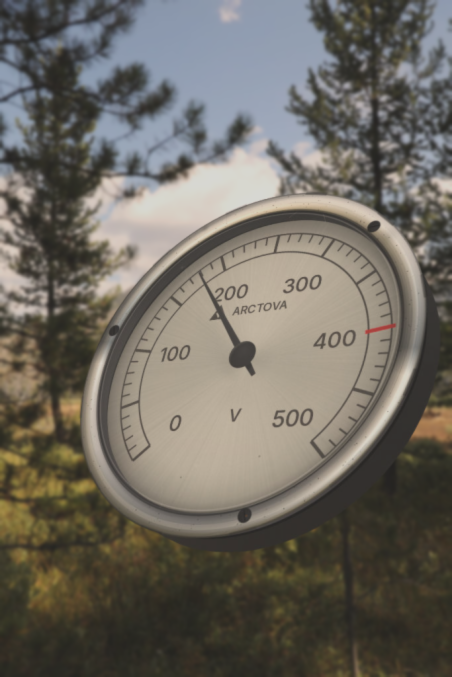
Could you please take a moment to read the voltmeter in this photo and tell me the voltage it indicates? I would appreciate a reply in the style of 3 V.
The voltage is 180 V
